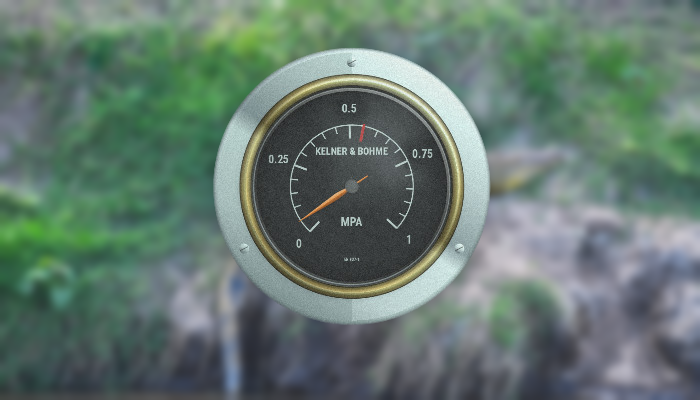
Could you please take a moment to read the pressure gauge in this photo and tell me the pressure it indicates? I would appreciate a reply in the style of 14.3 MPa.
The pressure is 0.05 MPa
